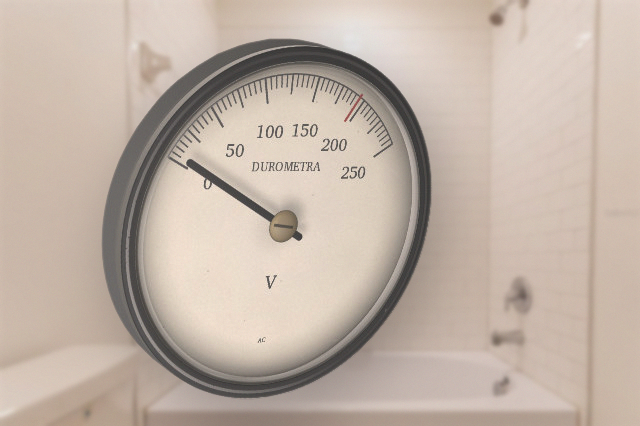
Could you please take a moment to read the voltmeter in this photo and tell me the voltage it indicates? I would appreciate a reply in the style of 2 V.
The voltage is 5 V
